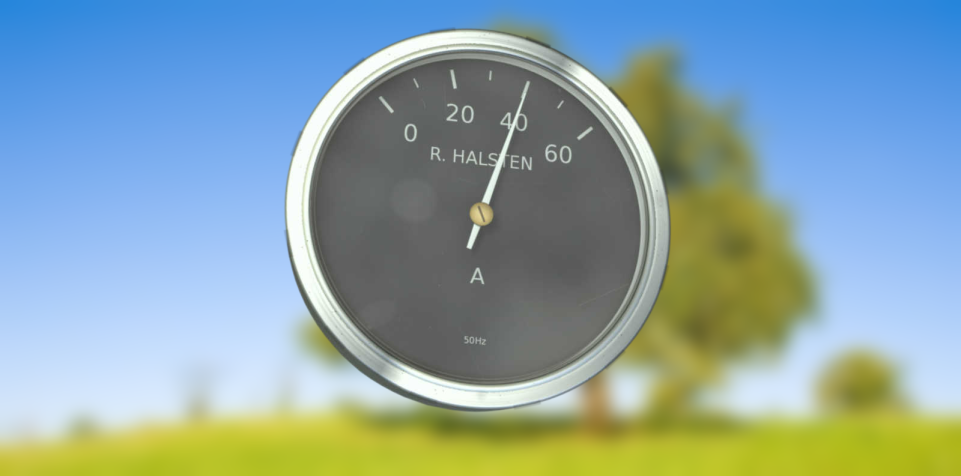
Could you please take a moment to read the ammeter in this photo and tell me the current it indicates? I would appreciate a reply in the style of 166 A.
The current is 40 A
